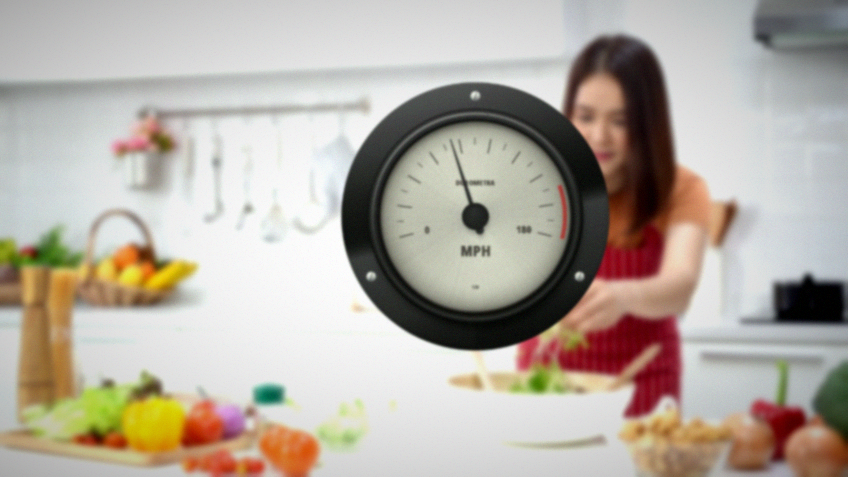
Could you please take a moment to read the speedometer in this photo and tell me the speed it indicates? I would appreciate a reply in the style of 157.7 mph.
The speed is 75 mph
